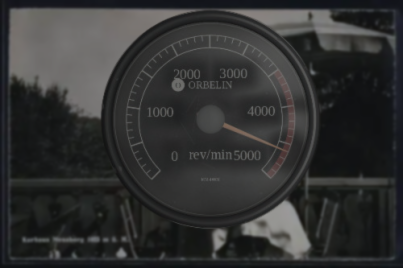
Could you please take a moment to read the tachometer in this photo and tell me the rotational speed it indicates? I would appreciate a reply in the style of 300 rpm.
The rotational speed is 4600 rpm
